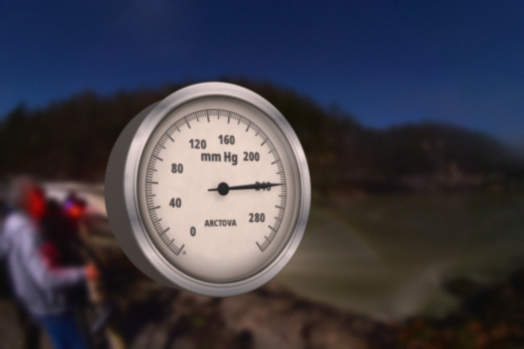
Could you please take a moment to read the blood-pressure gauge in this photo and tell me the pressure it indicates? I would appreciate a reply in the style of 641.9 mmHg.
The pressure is 240 mmHg
